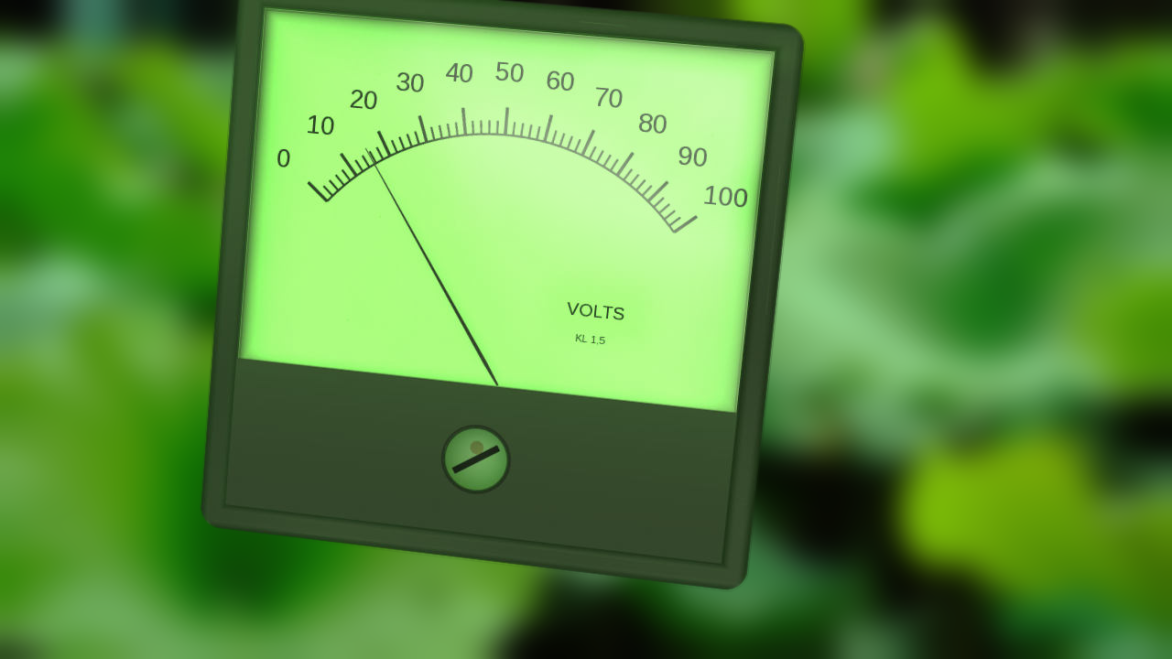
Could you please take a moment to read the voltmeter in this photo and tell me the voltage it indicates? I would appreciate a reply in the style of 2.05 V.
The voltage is 16 V
